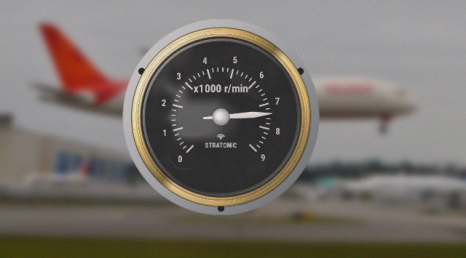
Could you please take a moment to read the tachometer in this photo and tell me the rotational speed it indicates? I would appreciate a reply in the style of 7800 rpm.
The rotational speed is 7400 rpm
